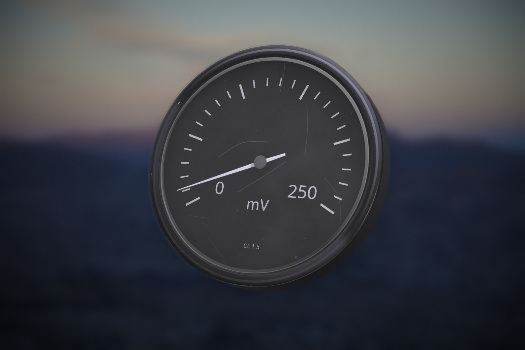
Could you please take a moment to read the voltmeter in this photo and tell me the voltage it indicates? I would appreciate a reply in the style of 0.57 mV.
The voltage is 10 mV
